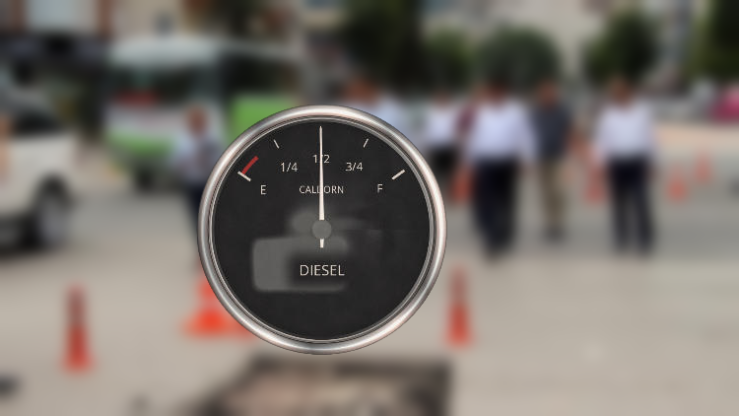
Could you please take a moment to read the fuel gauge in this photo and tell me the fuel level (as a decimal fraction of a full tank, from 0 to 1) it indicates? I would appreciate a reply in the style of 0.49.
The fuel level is 0.5
